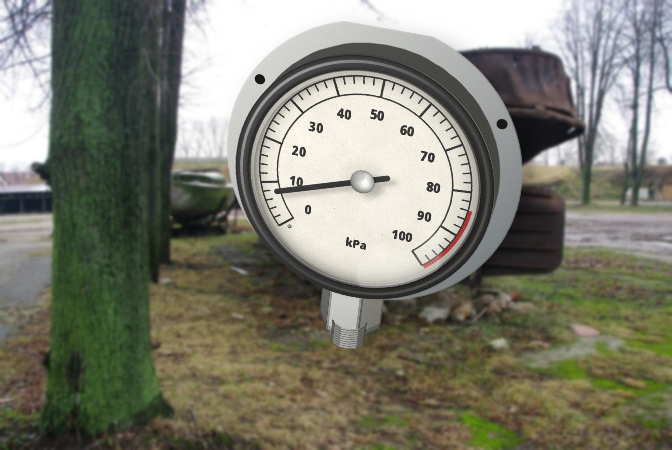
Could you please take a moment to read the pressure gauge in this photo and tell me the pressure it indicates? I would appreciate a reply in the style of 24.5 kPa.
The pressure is 8 kPa
